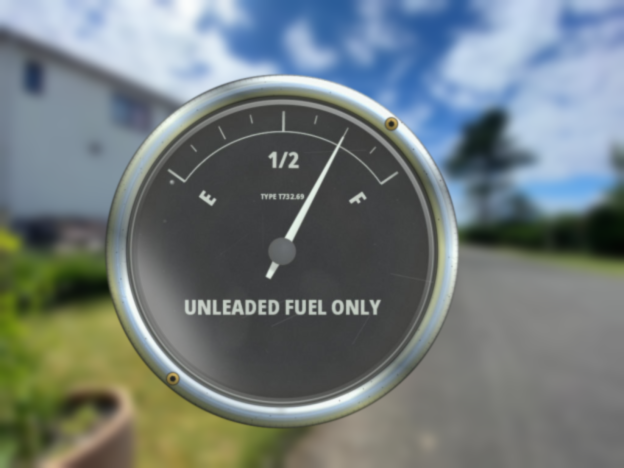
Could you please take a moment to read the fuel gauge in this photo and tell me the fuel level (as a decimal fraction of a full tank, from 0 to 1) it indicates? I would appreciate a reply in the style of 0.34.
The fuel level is 0.75
